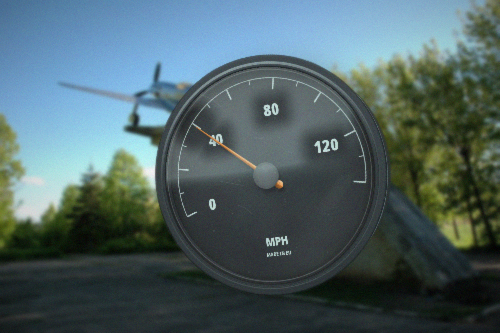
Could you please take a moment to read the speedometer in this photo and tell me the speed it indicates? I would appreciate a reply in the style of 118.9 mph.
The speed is 40 mph
